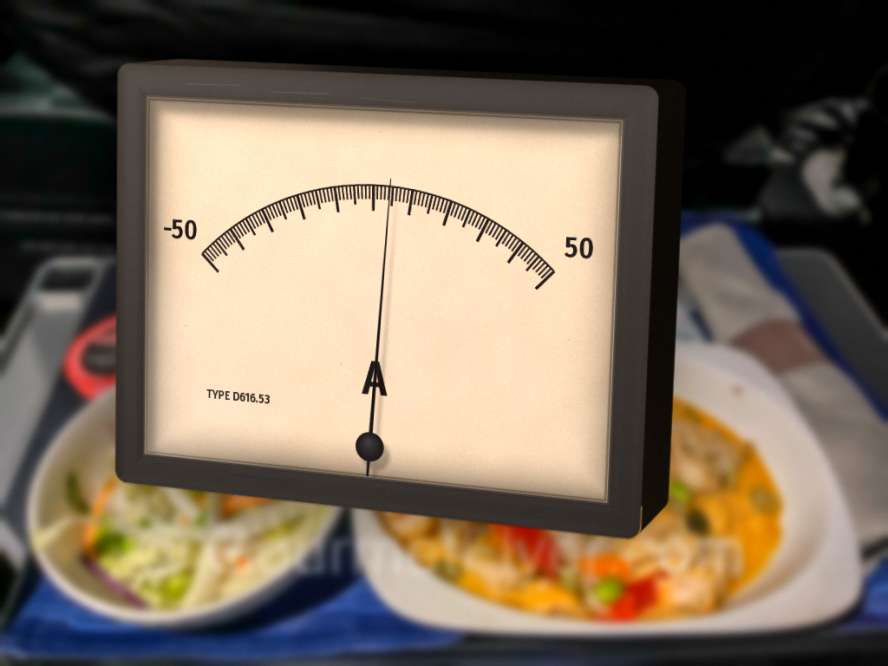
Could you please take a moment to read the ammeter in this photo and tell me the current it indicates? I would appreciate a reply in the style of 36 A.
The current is 5 A
